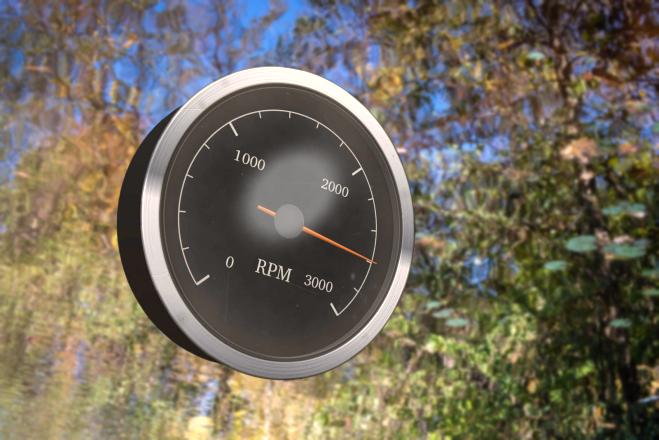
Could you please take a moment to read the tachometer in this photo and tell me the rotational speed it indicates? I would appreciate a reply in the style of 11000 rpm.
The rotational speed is 2600 rpm
